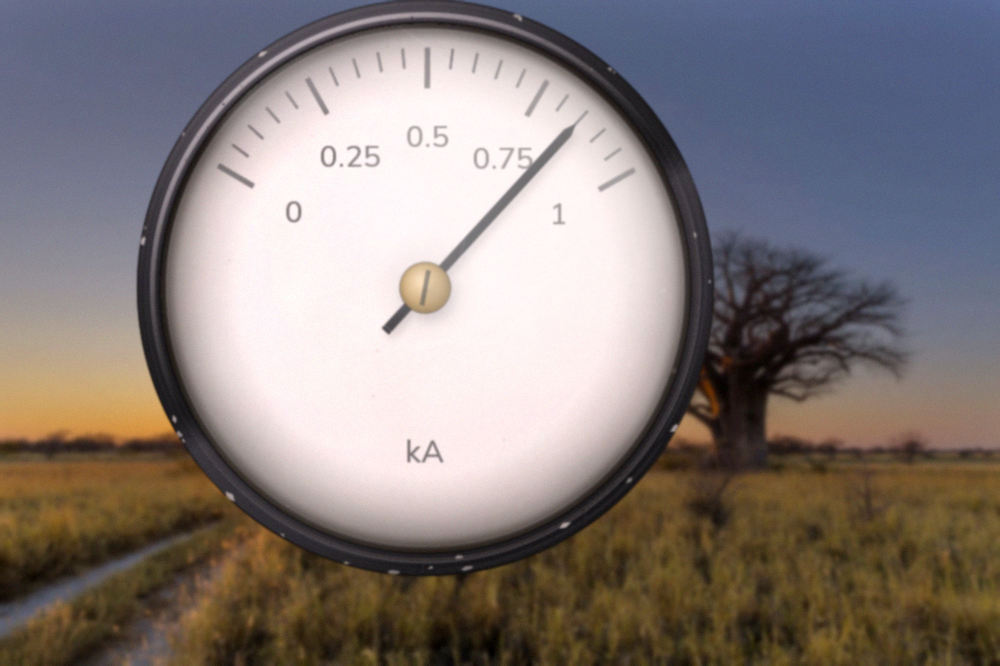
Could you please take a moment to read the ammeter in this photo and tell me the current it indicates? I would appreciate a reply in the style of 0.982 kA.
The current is 0.85 kA
